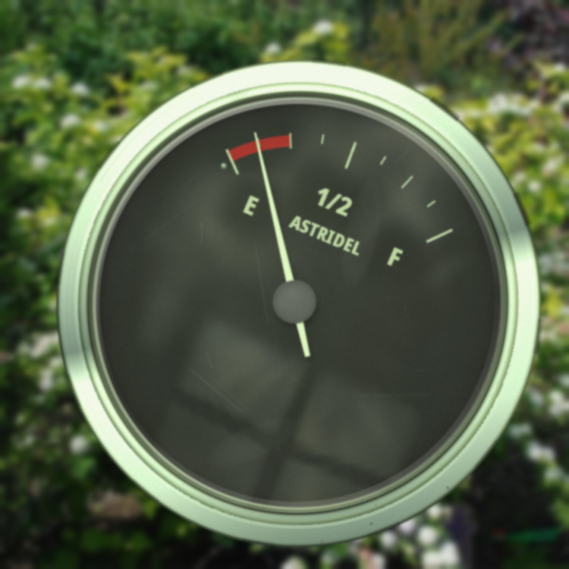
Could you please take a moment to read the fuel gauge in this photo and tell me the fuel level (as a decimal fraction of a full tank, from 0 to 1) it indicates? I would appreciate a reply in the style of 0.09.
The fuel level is 0.125
